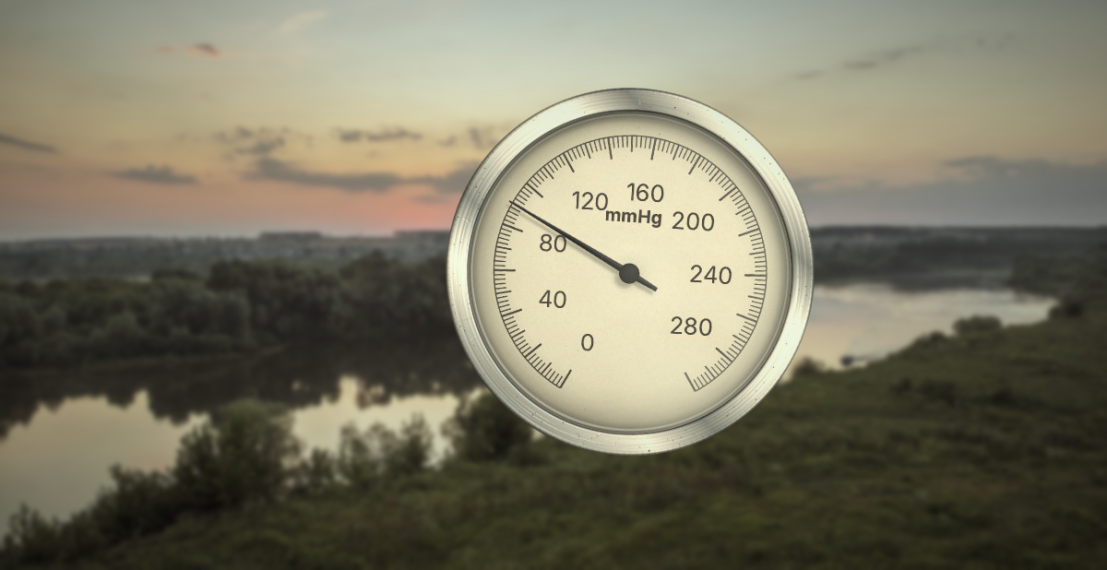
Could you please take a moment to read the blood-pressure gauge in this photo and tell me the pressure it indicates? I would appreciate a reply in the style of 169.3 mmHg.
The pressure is 90 mmHg
